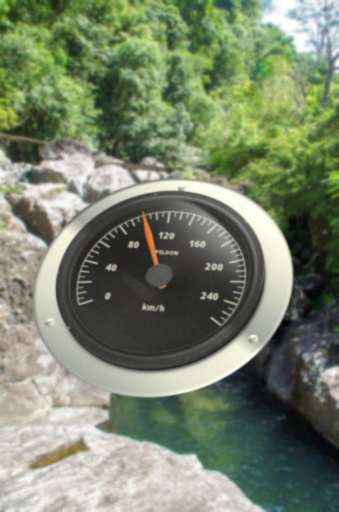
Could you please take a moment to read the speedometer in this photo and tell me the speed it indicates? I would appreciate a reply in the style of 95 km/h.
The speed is 100 km/h
